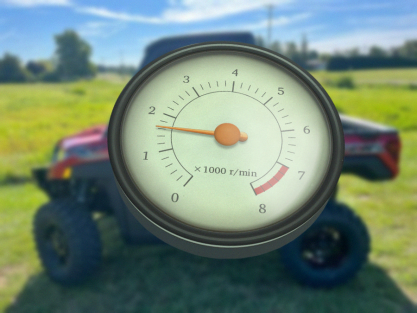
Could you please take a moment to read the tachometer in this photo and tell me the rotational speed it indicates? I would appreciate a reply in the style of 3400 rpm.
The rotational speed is 1600 rpm
